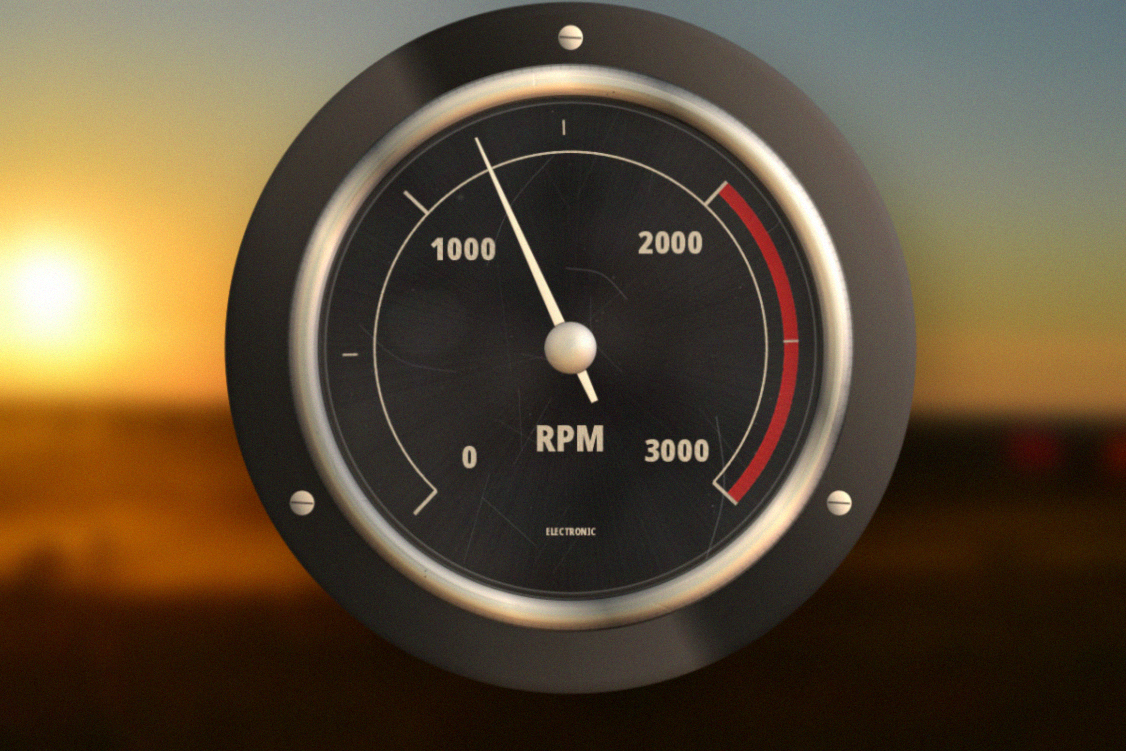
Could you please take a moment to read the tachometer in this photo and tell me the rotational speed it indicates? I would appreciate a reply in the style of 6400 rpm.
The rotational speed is 1250 rpm
